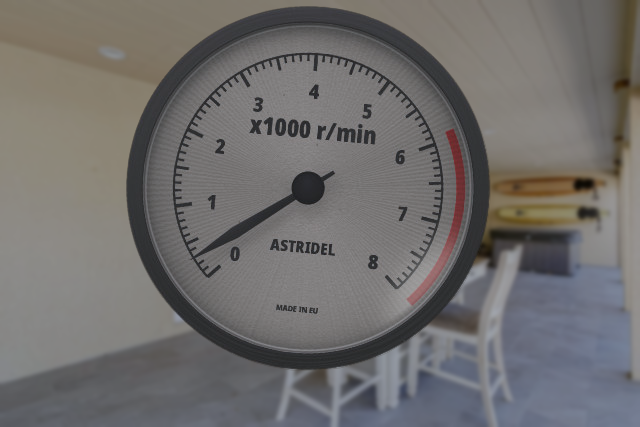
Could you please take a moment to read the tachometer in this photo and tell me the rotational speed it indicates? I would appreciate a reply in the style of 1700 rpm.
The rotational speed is 300 rpm
